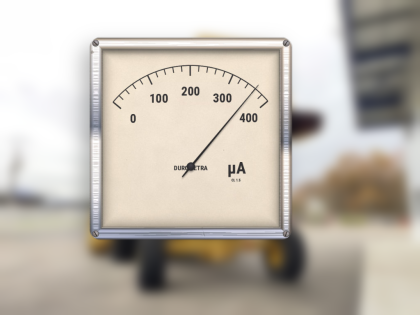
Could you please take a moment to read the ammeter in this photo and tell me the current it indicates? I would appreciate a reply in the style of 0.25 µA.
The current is 360 µA
